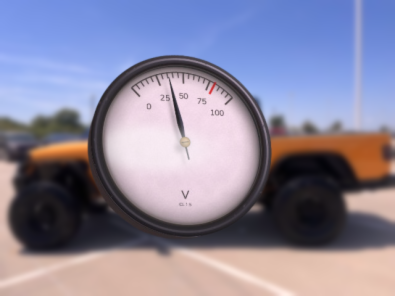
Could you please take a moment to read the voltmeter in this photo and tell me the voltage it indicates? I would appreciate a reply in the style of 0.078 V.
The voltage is 35 V
